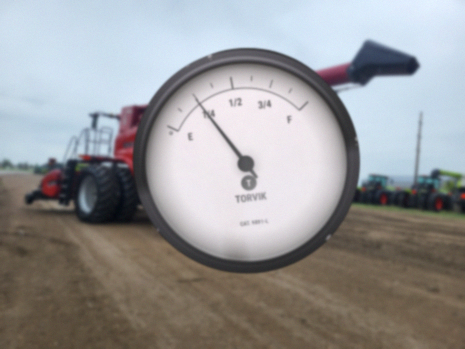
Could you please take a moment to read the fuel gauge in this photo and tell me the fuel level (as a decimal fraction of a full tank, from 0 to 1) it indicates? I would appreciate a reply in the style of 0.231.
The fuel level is 0.25
